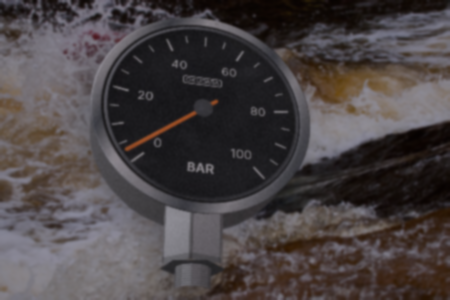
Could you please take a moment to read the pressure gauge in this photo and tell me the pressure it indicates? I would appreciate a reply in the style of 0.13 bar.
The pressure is 2.5 bar
